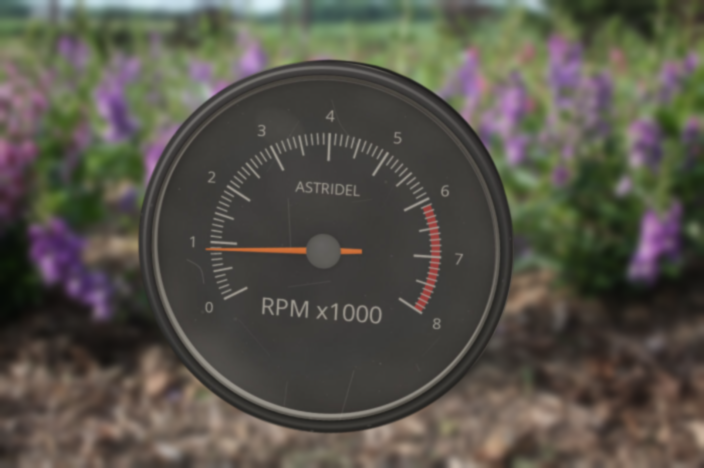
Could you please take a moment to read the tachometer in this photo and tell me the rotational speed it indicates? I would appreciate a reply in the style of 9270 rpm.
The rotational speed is 900 rpm
